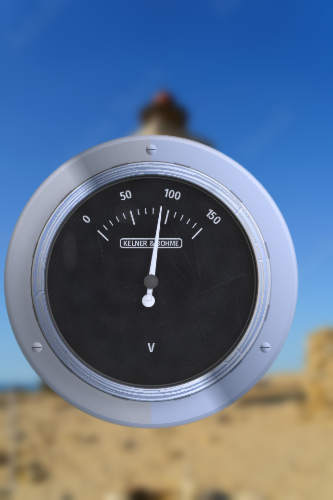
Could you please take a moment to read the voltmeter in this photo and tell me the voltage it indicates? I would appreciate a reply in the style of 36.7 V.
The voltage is 90 V
